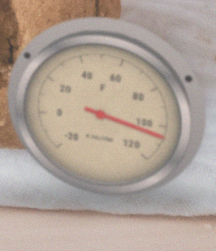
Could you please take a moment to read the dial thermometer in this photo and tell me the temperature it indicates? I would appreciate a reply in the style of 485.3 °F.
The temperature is 105 °F
